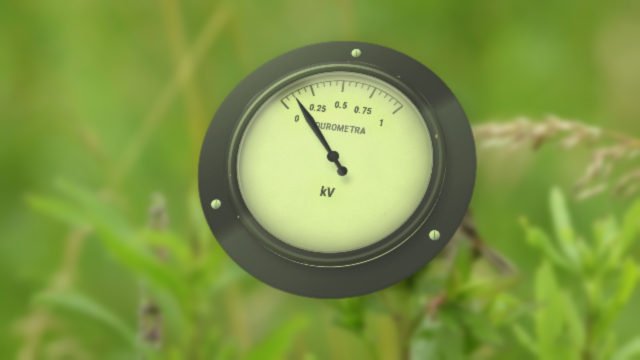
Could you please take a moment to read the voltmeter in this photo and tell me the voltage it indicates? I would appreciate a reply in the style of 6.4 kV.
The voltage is 0.1 kV
